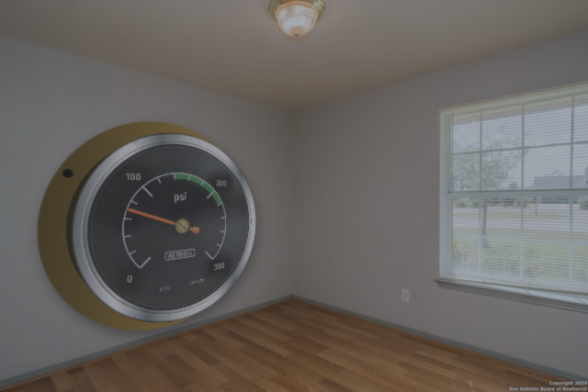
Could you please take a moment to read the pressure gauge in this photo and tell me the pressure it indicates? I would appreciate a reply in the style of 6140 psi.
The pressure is 70 psi
